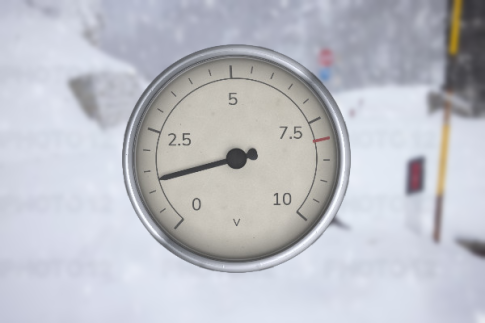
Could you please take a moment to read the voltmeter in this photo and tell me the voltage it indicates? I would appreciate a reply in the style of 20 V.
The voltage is 1.25 V
